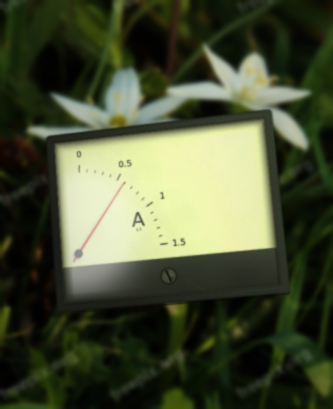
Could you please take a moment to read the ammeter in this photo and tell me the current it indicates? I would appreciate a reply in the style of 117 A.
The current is 0.6 A
